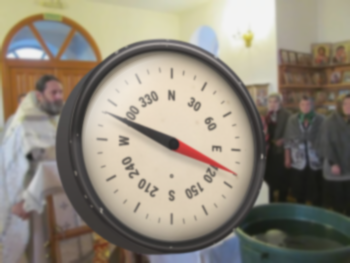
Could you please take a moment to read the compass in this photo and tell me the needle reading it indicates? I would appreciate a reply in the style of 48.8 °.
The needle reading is 110 °
